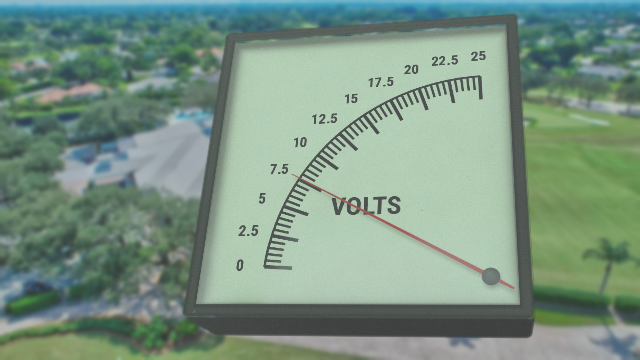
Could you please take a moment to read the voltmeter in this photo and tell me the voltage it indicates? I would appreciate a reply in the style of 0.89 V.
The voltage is 7.5 V
